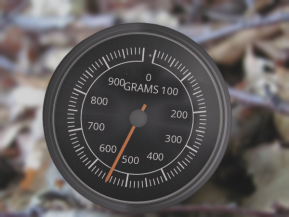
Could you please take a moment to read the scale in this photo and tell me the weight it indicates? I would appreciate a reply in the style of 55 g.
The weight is 550 g
